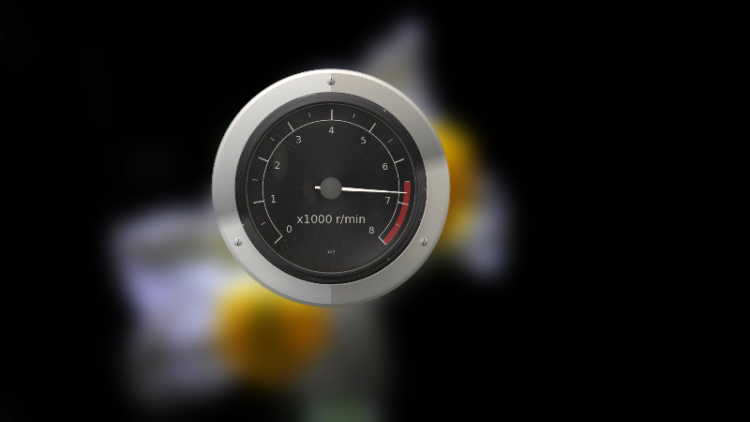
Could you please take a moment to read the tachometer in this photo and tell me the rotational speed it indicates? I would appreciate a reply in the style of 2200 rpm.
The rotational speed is 6750 rpm
